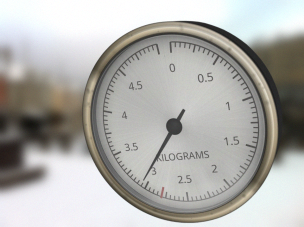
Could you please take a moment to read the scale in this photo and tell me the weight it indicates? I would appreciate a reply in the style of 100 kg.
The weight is 3.05 kg
